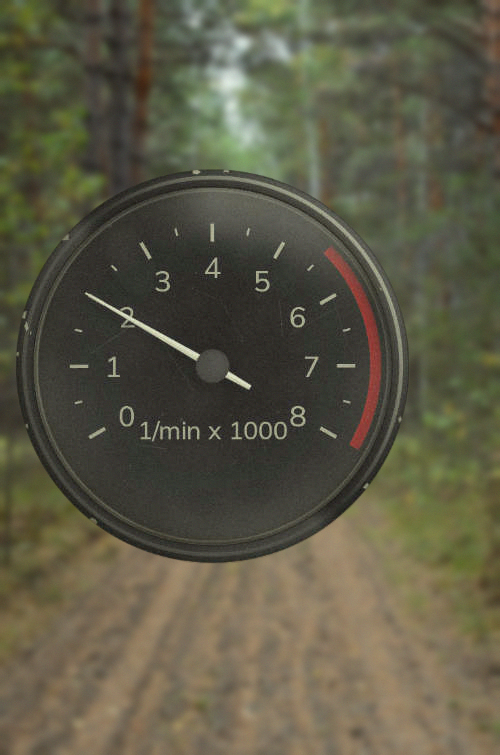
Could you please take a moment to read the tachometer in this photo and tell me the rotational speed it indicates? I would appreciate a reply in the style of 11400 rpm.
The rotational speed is 2000 rpm
